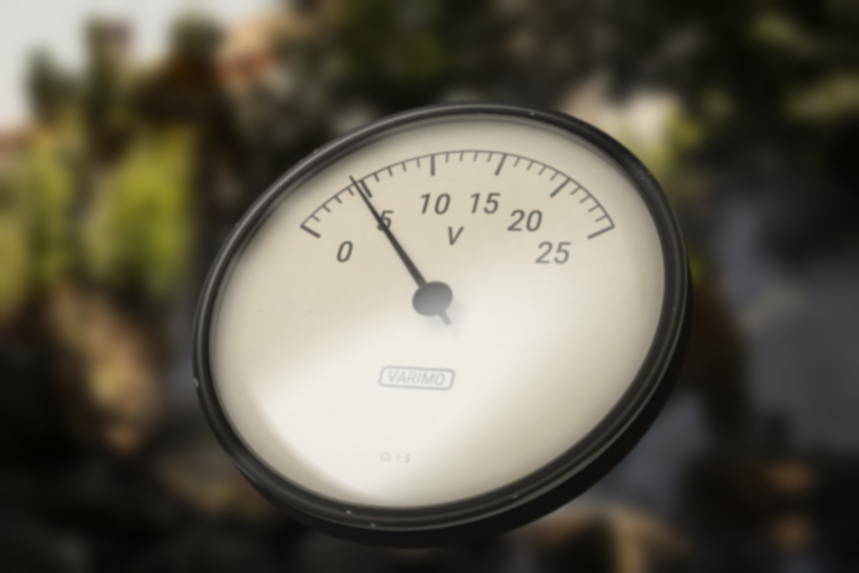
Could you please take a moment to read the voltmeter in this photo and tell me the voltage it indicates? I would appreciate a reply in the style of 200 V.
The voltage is 4.5 V
